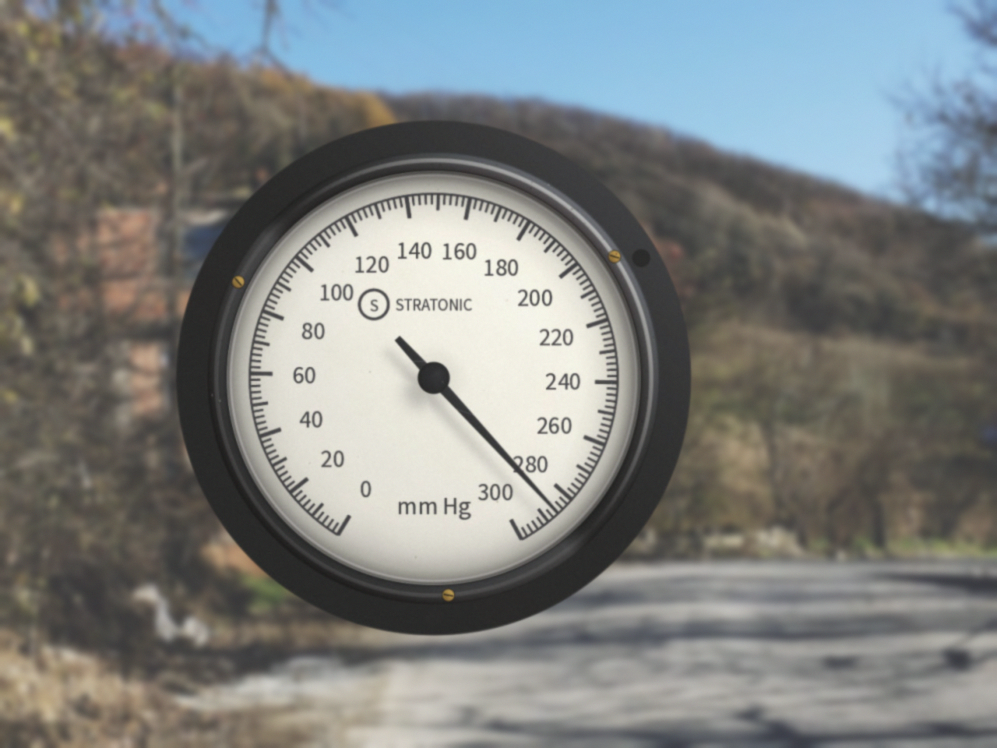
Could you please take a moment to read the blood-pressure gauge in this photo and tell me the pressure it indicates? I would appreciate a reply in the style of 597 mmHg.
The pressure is 286 mmHg
